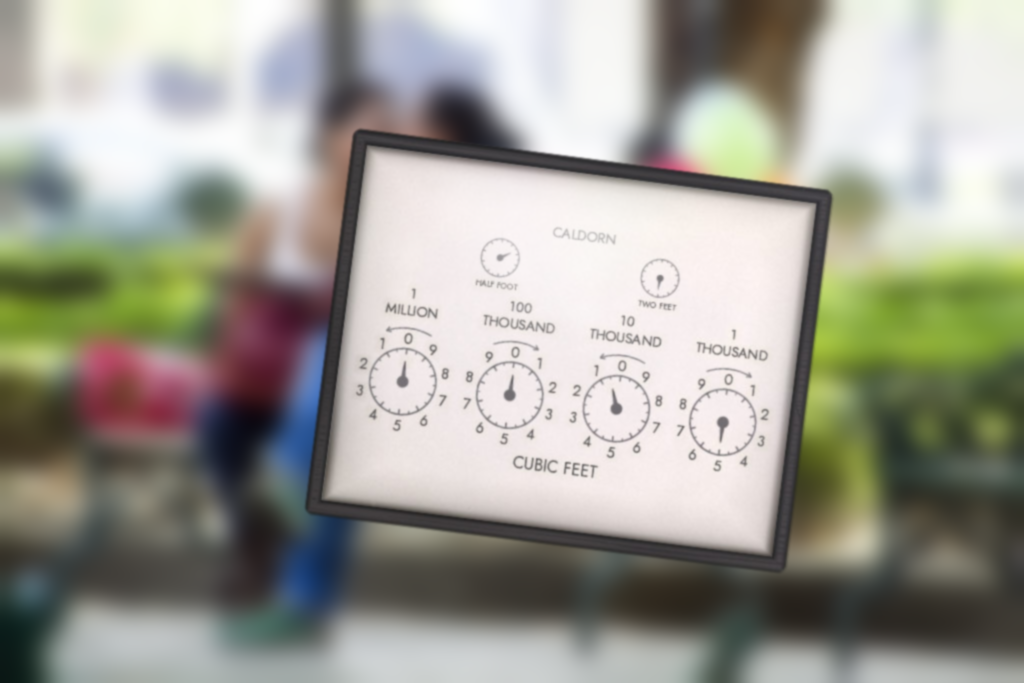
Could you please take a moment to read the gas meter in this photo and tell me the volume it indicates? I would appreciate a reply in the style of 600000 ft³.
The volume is 500 ft³
